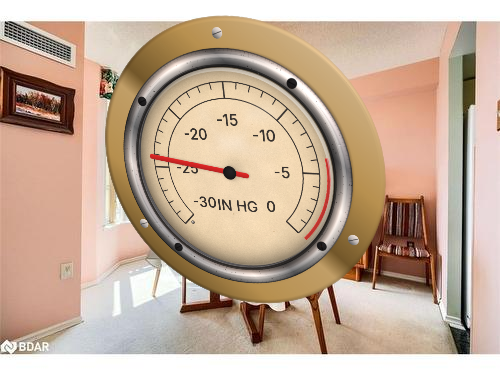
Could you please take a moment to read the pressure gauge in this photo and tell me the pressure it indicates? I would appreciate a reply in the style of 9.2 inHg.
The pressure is -24 inHg
